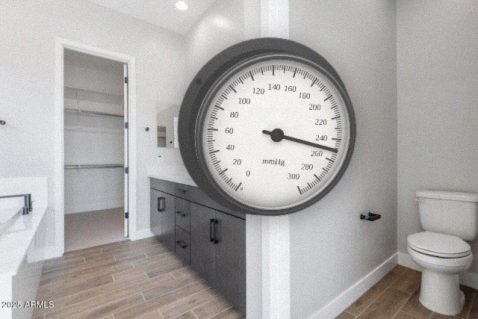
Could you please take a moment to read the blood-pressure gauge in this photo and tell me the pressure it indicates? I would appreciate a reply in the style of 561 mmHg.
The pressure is 250 mmHg
